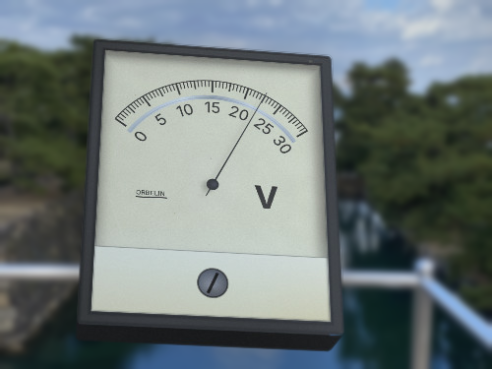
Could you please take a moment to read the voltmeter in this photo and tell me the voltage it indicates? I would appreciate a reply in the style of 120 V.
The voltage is 22.5 V
